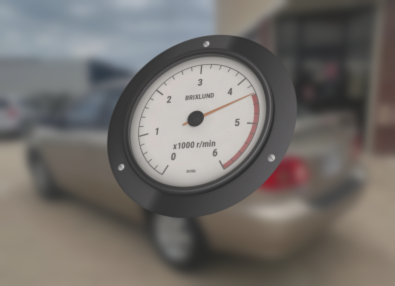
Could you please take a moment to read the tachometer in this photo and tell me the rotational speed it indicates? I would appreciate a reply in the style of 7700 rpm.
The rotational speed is 4400 rpm
